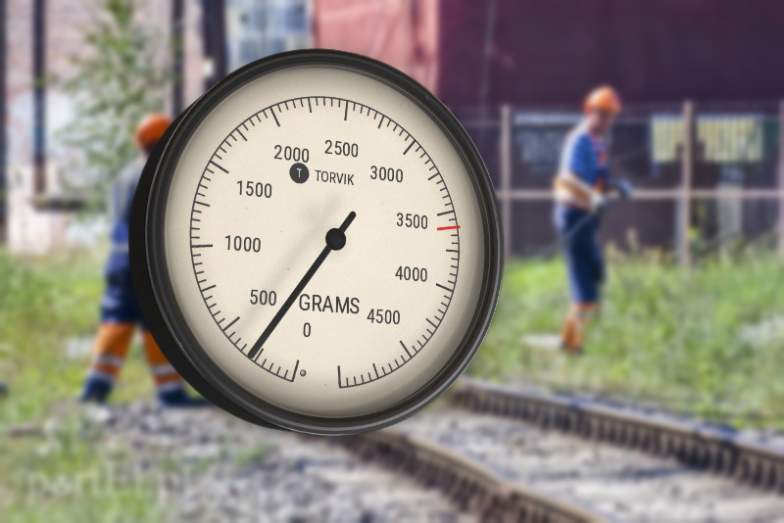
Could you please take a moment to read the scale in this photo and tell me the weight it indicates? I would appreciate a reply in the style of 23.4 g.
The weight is 300 g
